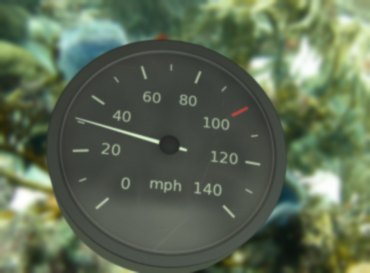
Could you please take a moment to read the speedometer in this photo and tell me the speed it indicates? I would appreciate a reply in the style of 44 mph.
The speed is 30 mph
